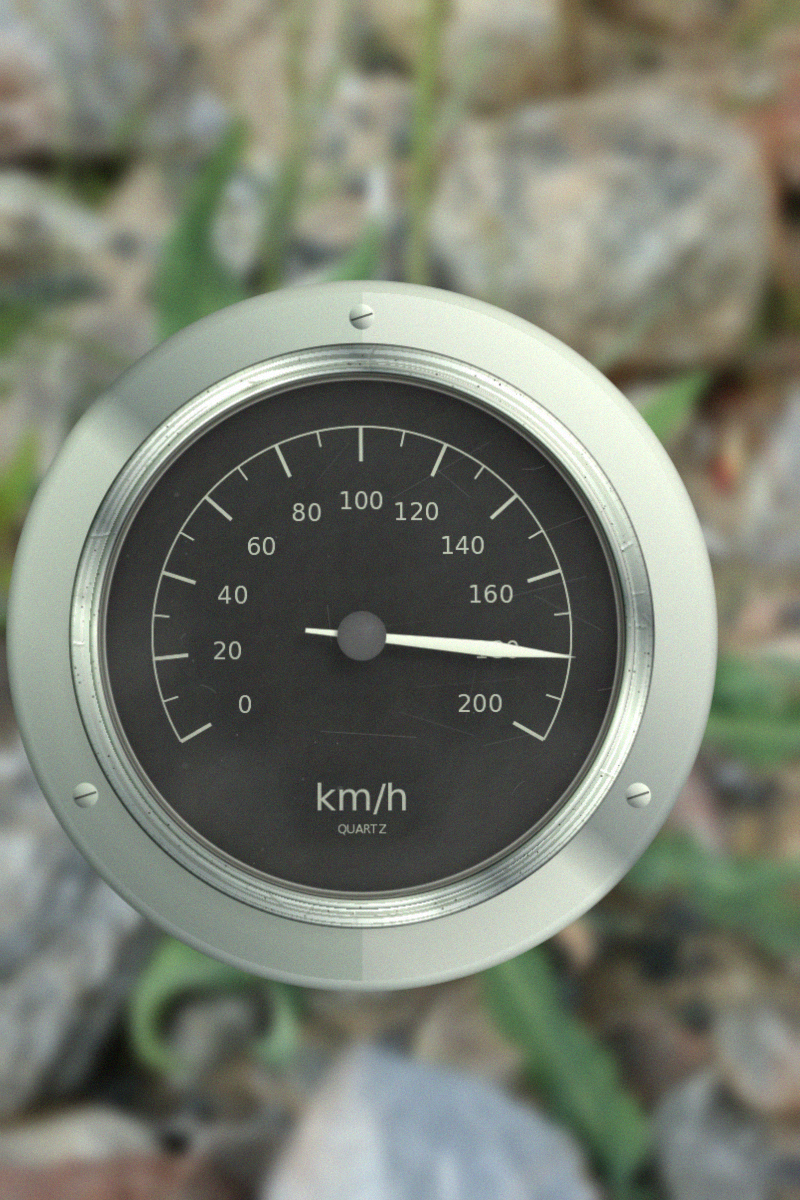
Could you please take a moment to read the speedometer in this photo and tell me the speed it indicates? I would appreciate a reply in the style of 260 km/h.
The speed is 180 km/h
